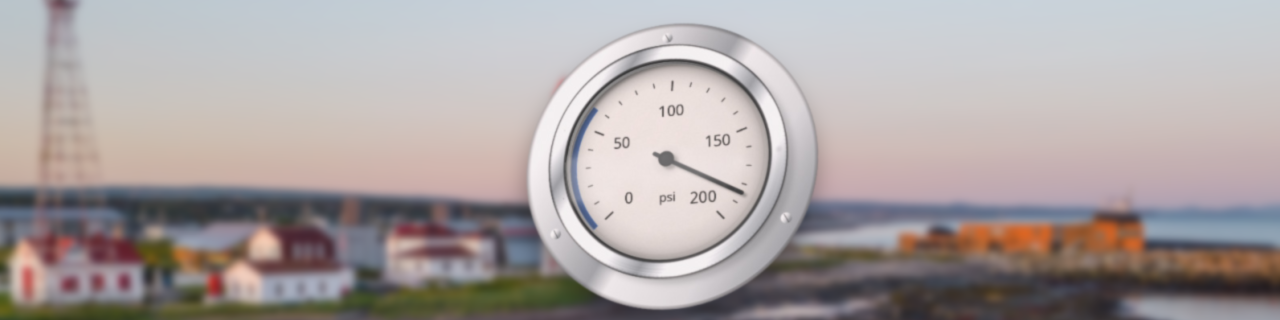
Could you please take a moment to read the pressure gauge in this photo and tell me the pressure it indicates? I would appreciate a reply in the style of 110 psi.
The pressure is 185 psi
